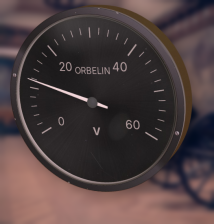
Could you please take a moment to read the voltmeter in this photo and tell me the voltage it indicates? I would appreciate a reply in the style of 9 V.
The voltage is 12 V
